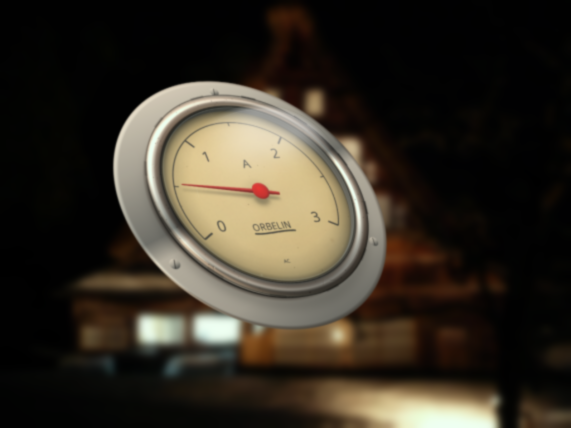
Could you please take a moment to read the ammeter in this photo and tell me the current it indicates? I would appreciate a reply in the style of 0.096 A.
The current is 0.5 A
